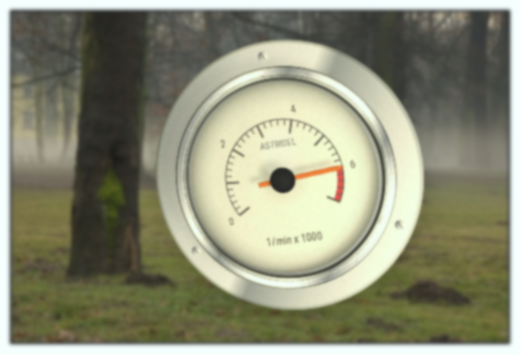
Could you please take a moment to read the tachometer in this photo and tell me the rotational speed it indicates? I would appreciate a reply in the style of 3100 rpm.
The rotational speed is 6000 rpm
